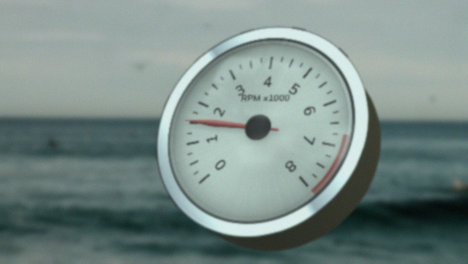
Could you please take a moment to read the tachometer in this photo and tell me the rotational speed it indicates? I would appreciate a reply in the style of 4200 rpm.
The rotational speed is 1500 rpm
